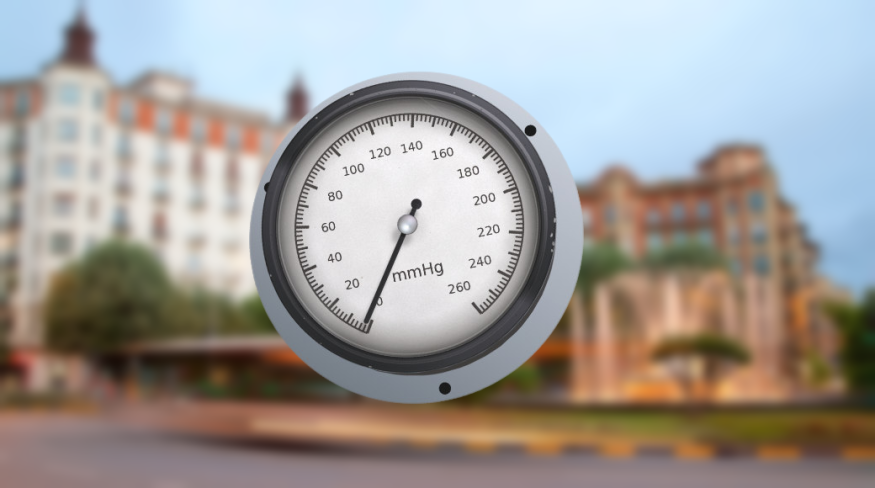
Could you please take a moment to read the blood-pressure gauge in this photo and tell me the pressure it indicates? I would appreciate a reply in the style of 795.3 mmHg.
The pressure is 2 mmHg
